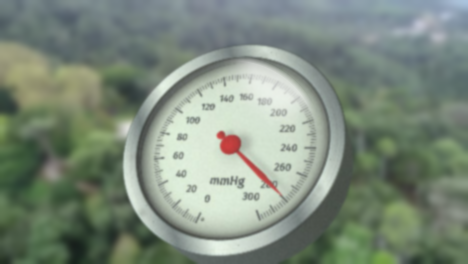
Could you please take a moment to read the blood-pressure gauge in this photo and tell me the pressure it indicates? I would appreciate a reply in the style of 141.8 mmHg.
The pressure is 280 mmHg
